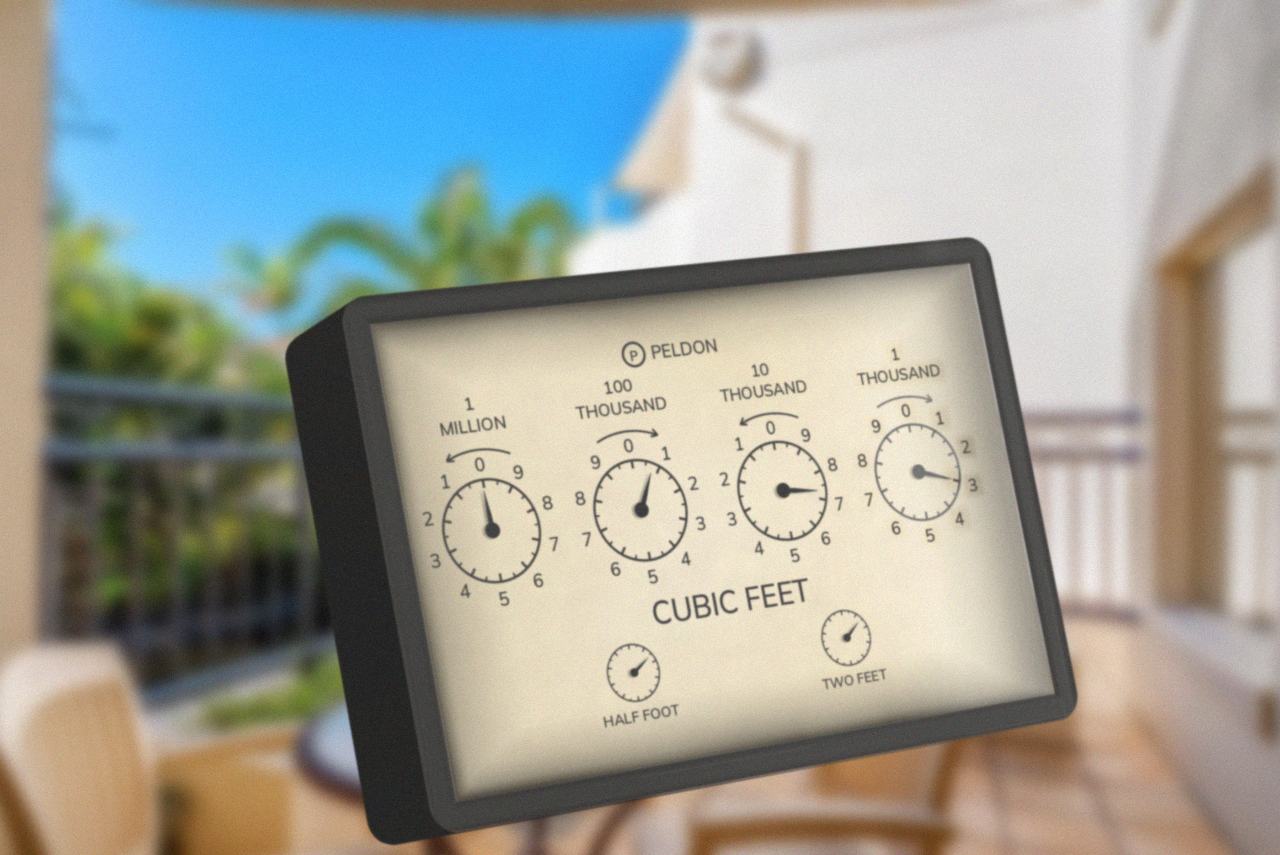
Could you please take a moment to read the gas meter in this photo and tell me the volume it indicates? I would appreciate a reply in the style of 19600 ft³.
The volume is 7300 ft³
